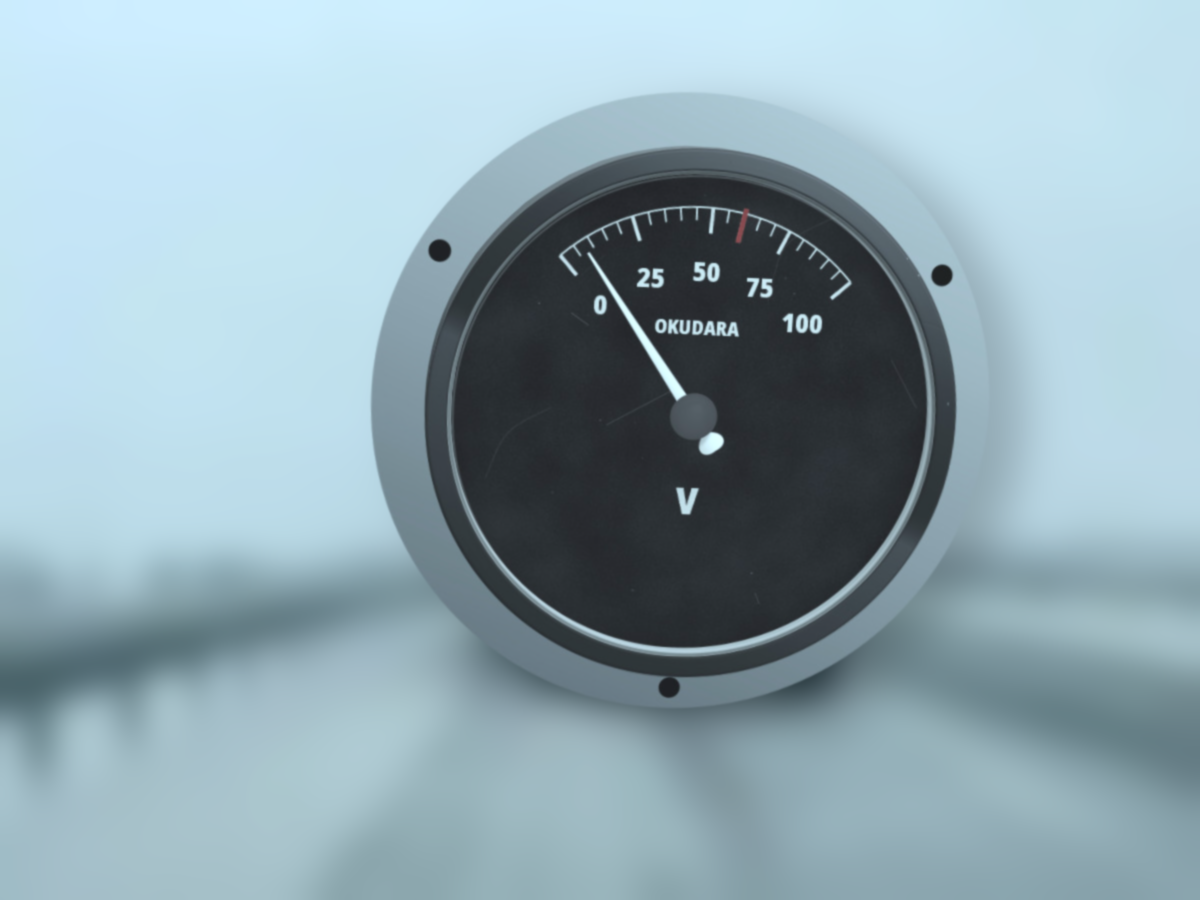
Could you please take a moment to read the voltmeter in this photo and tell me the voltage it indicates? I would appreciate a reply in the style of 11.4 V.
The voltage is 7.5 V
